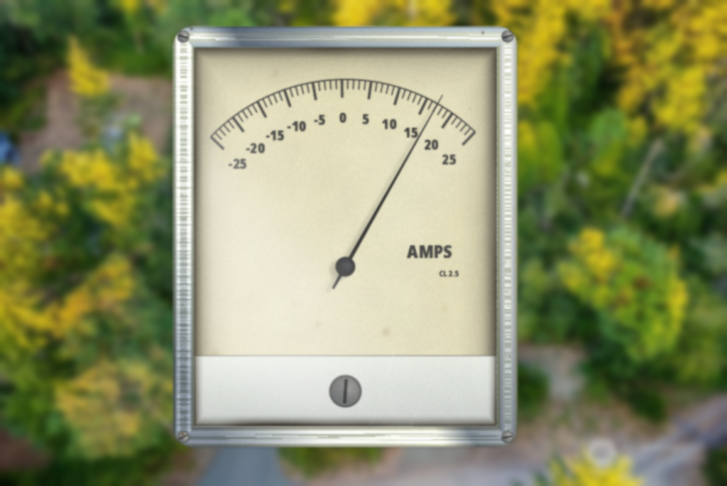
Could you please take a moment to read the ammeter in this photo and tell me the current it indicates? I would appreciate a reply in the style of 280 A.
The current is 17 A
